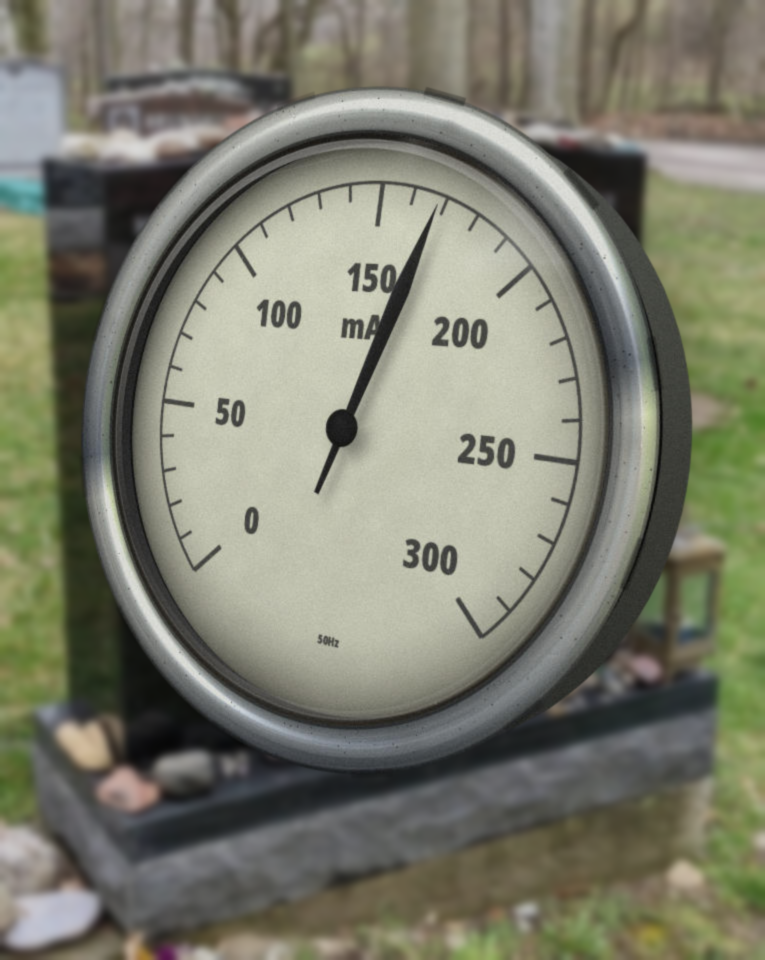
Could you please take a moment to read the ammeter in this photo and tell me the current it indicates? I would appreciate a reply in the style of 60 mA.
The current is 170 mA
